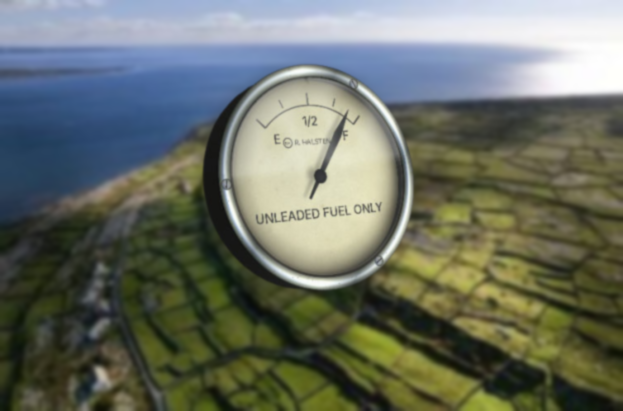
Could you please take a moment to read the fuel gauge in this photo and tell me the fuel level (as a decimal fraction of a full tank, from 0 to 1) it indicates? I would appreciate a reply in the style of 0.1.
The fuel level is 0.875
